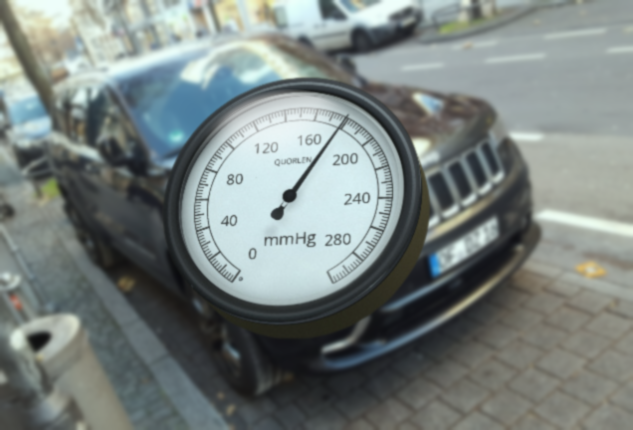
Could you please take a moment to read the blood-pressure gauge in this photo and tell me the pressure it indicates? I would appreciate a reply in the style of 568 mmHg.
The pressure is 180 mmHg
